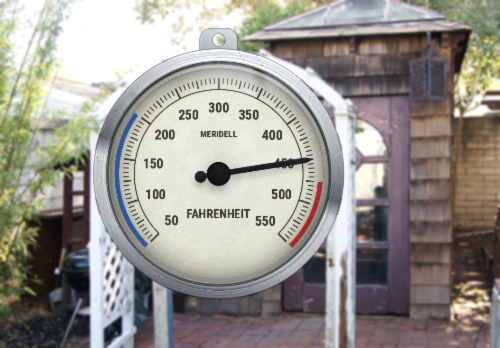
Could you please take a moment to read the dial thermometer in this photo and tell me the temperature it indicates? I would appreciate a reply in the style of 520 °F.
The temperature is 450 °F
